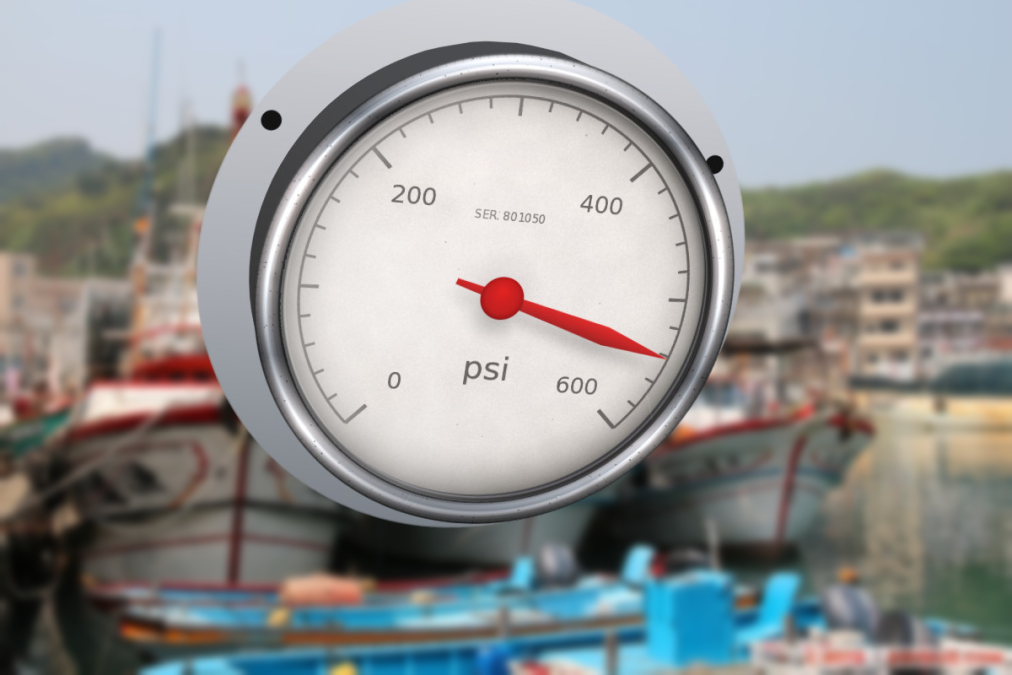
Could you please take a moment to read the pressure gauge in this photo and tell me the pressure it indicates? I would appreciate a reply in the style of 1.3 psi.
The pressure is 540 psi
